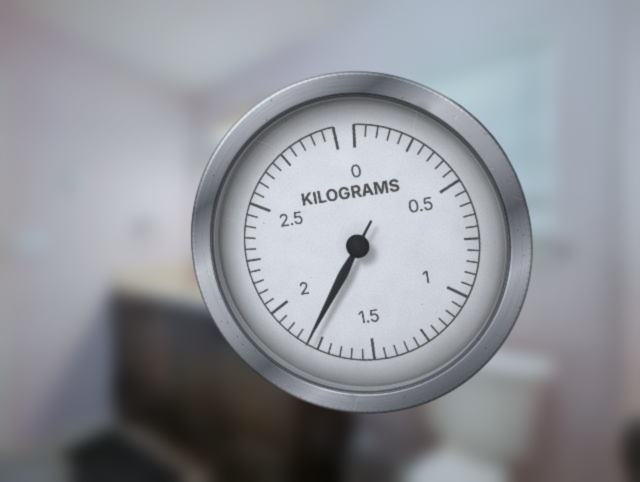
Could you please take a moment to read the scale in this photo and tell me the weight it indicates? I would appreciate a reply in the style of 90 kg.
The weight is 1.8 kg
